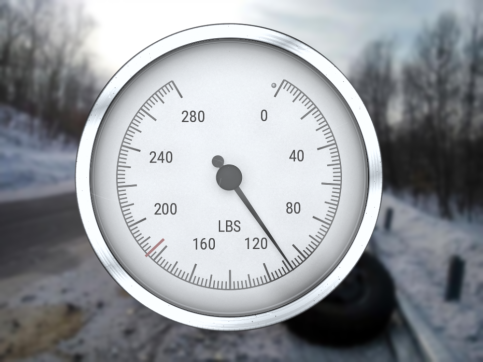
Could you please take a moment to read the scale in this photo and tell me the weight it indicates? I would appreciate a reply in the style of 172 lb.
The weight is 108 lb
